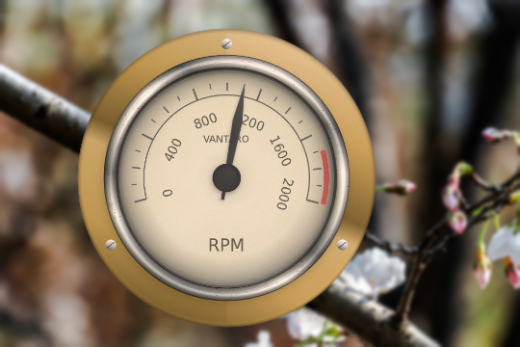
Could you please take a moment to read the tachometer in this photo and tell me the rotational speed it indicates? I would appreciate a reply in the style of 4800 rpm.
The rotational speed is 1100 rpm
